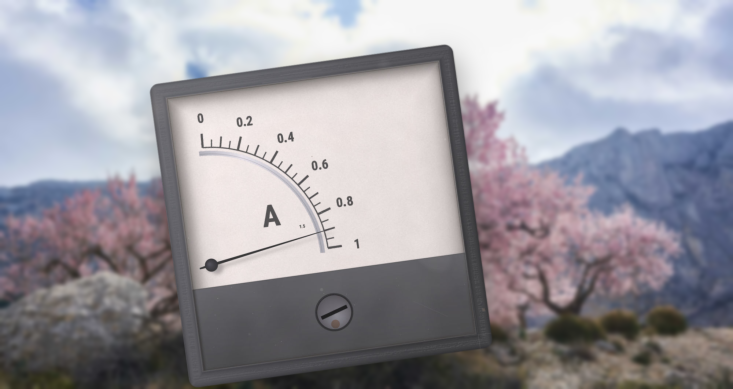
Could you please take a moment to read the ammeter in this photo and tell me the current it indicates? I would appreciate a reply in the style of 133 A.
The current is 0.9 A
